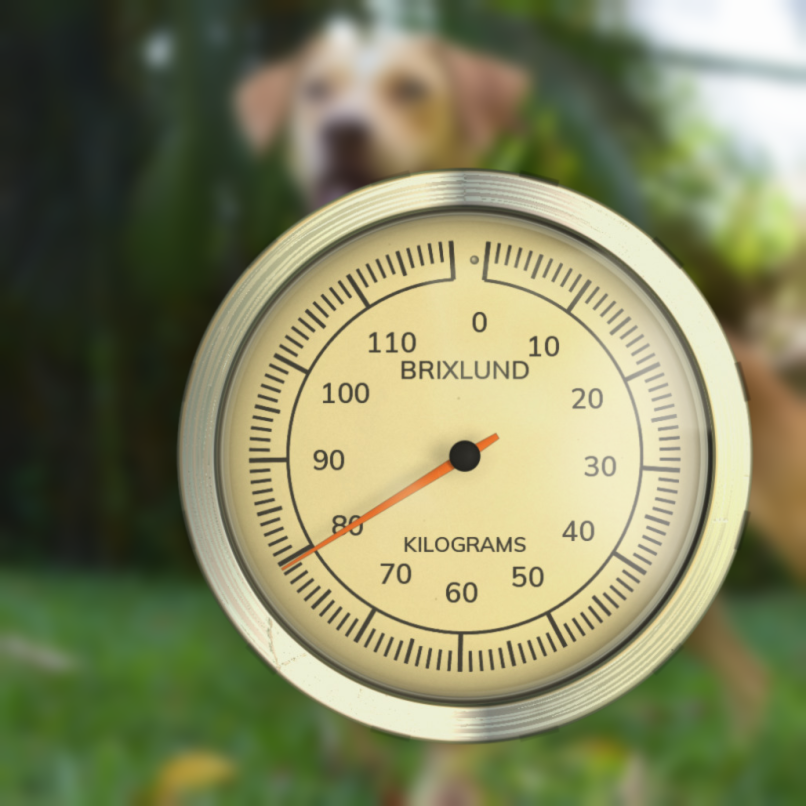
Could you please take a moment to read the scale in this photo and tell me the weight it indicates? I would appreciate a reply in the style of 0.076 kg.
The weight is 79.5 kg
